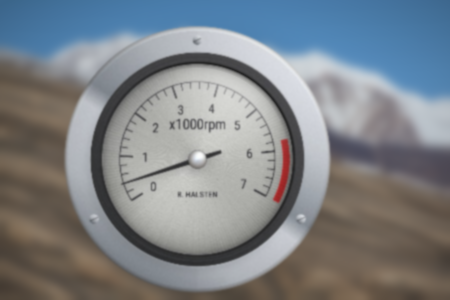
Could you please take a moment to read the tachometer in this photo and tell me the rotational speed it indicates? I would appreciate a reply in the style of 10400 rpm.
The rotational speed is 400 rpm
